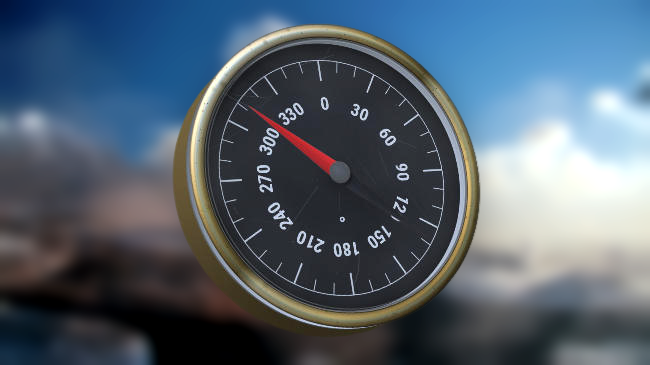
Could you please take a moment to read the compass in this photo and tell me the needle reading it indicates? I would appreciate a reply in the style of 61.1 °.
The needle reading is 310 °
